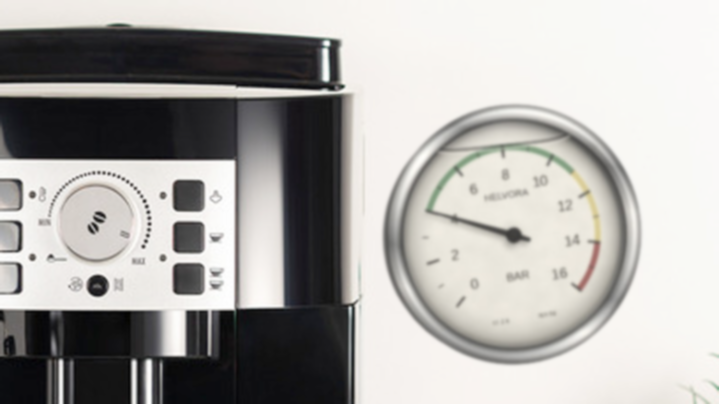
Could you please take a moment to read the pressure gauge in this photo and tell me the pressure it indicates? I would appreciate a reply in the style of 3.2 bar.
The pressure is 4 bar
